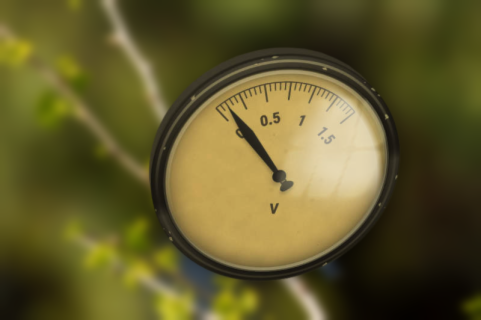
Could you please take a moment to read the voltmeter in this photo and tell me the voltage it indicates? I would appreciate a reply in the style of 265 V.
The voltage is 0.1 V
